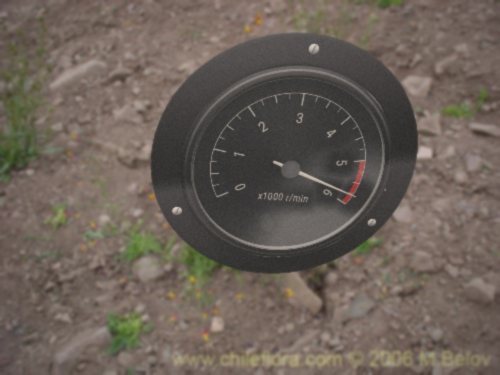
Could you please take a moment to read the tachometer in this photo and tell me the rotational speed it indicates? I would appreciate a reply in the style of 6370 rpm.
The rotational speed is 5750 rpm
